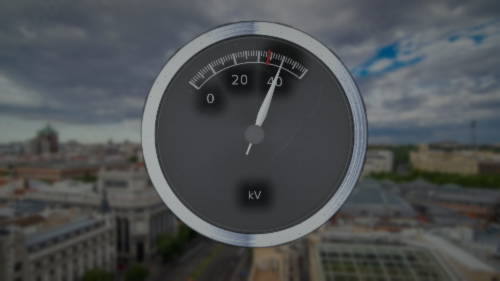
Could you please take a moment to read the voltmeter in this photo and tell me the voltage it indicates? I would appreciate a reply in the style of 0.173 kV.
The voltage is 40 kV
